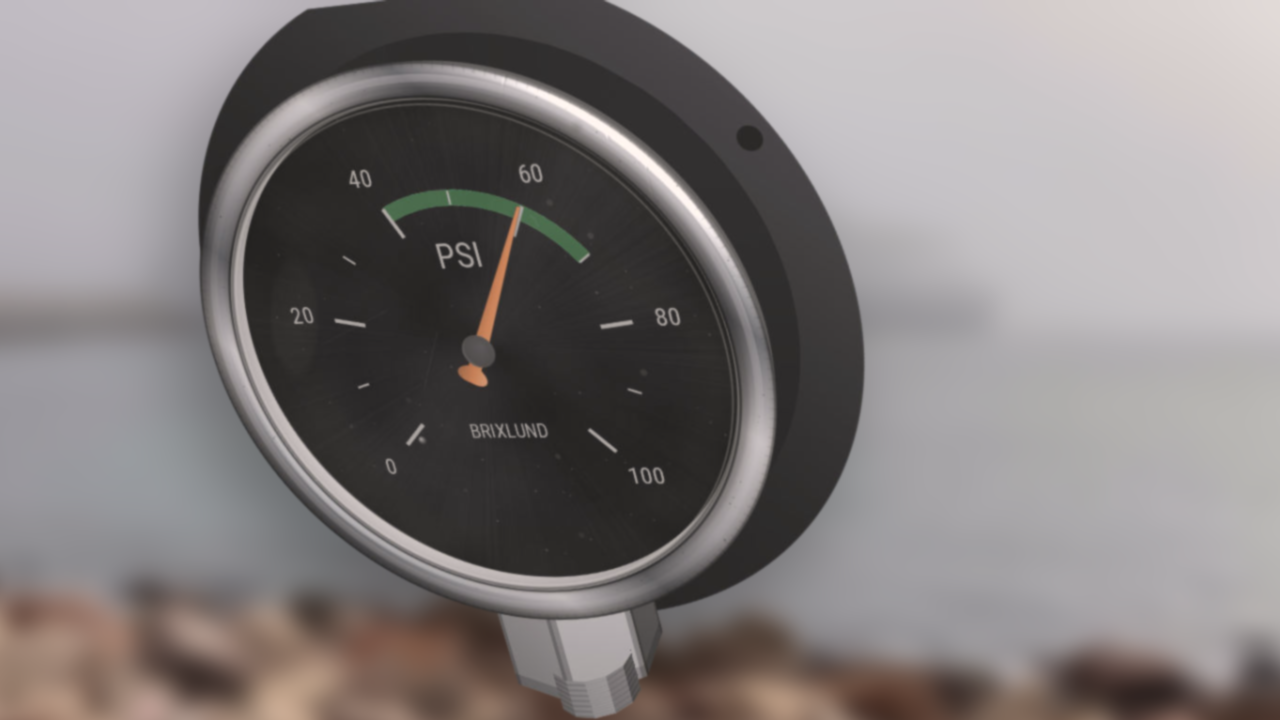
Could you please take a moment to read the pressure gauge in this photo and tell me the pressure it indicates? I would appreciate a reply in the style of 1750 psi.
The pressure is 60 psi
